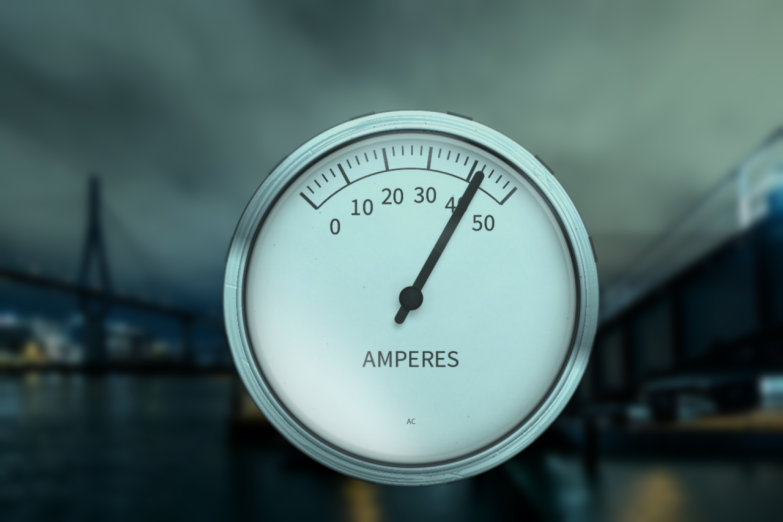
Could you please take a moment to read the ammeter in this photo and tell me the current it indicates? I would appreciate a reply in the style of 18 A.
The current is 42 A
